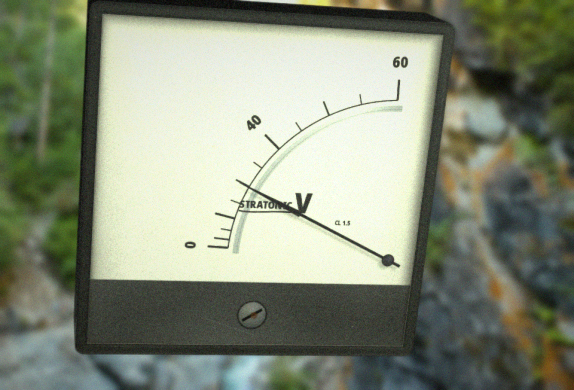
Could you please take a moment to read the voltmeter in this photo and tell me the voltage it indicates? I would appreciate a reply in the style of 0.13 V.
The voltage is 30 V
